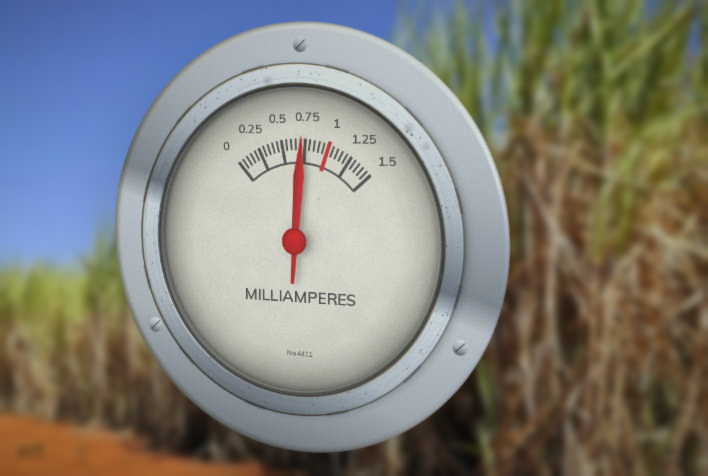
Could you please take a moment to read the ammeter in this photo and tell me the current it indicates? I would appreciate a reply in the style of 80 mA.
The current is 0.75 mA
